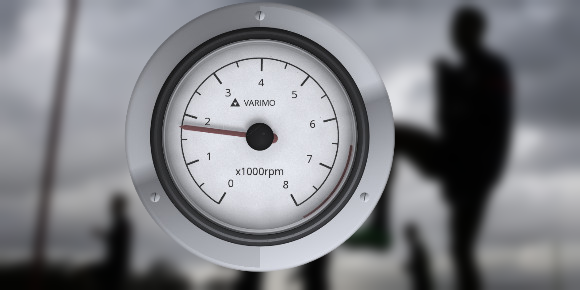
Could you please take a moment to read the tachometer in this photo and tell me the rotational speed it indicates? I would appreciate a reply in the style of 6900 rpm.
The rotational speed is 1750 rpm
